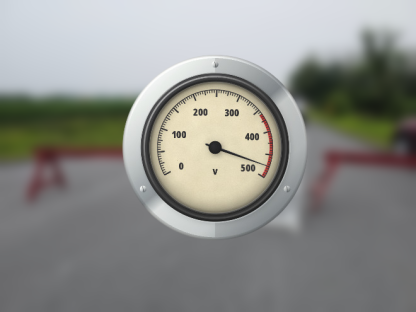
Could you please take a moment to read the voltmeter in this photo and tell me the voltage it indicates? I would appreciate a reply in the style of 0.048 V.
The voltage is 475 V
